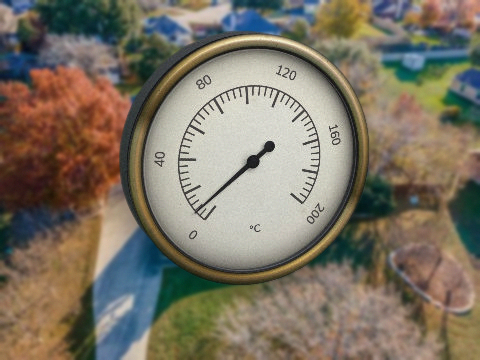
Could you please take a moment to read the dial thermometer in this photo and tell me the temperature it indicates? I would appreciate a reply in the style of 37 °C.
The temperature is 8 °C
